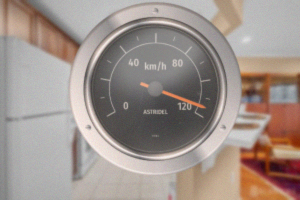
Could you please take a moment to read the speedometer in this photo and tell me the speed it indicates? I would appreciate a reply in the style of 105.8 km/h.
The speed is 115 km/h
